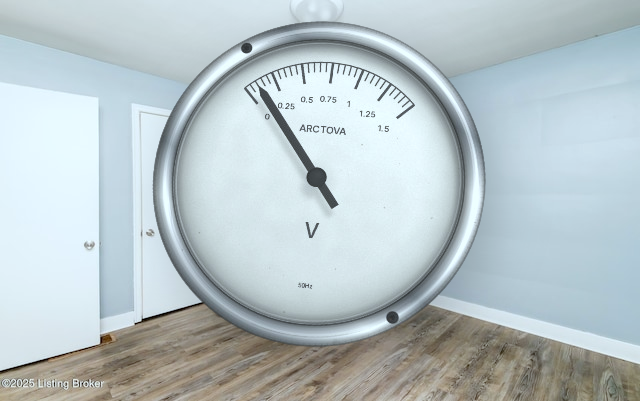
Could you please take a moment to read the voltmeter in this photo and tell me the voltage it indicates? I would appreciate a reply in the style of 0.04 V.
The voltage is 0.1 V
